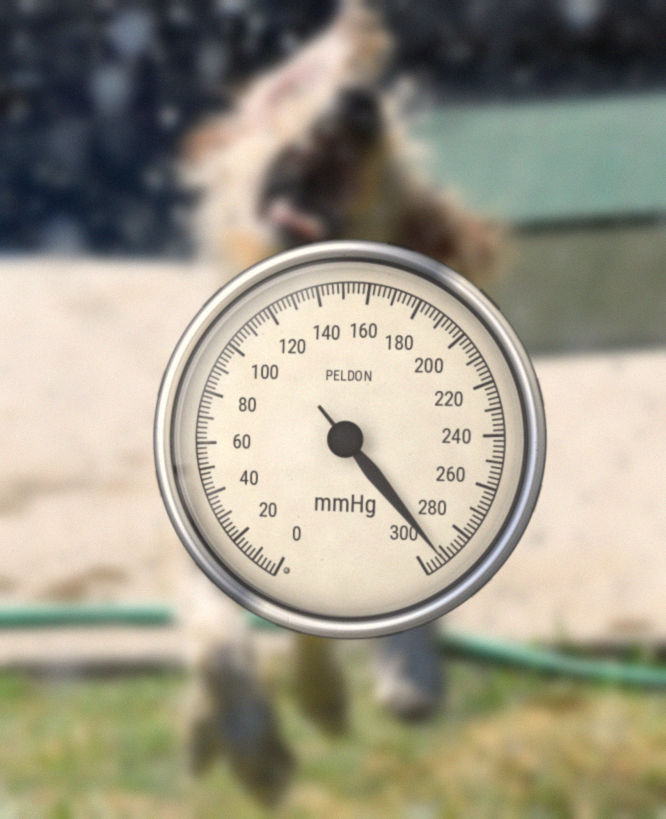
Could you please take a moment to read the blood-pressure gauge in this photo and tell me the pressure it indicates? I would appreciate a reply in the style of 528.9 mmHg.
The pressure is 292 mmHg
